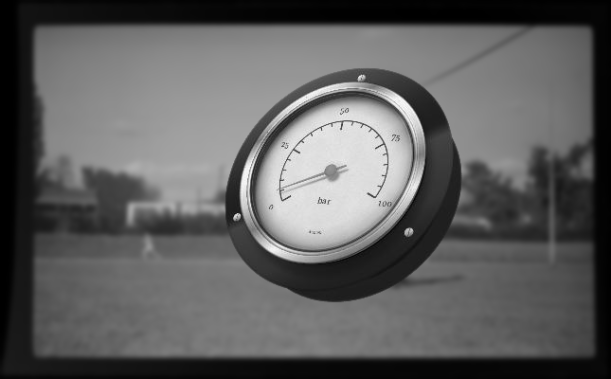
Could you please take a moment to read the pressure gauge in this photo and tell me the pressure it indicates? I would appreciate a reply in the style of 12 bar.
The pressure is 5 bar
